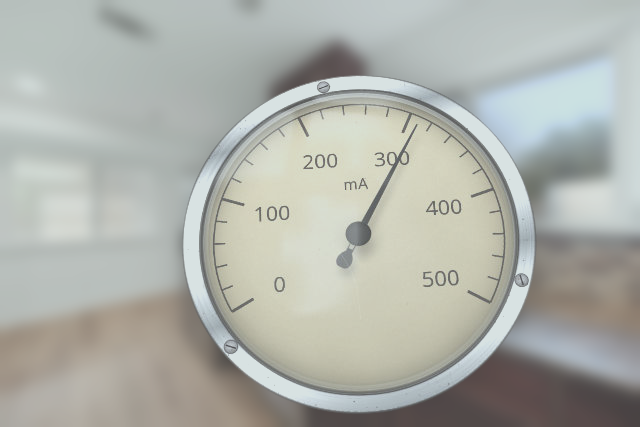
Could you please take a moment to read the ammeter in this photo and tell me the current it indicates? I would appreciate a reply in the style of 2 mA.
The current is 310 mA
